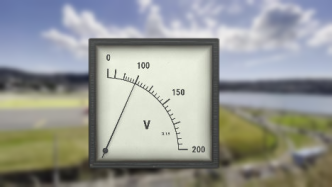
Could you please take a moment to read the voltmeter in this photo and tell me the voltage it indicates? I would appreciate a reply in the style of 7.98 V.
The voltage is 100 V
